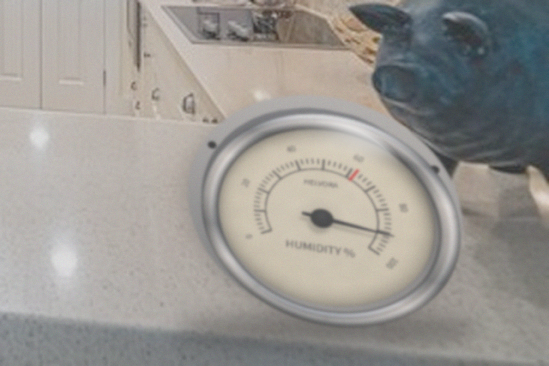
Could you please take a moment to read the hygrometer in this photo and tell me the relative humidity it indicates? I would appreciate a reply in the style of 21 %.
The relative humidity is 90 %
